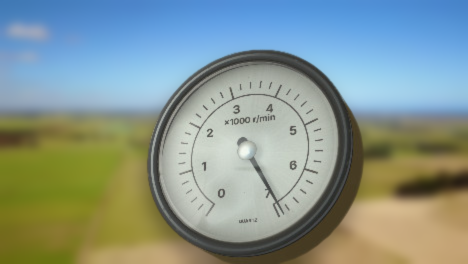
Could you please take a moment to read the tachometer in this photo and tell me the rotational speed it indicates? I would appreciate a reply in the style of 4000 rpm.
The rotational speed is 6900 rpm
